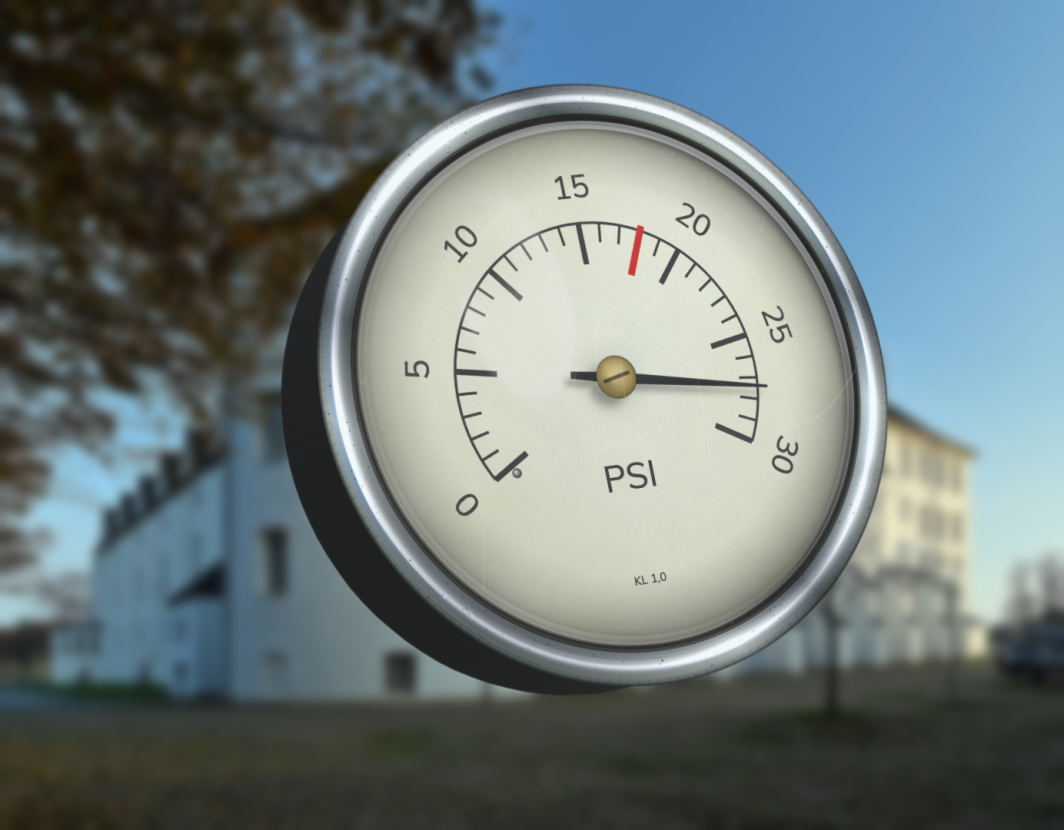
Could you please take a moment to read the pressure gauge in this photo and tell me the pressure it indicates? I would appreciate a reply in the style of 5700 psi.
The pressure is 27.5 psi
